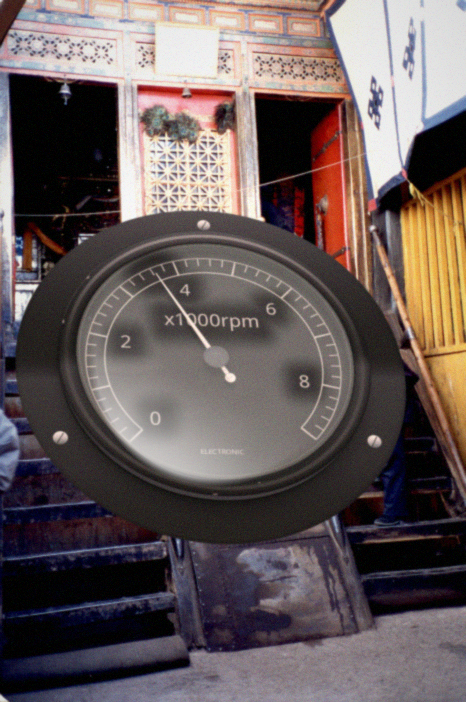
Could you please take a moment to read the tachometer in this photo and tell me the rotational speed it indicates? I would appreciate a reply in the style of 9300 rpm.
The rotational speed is 3600 rpm
